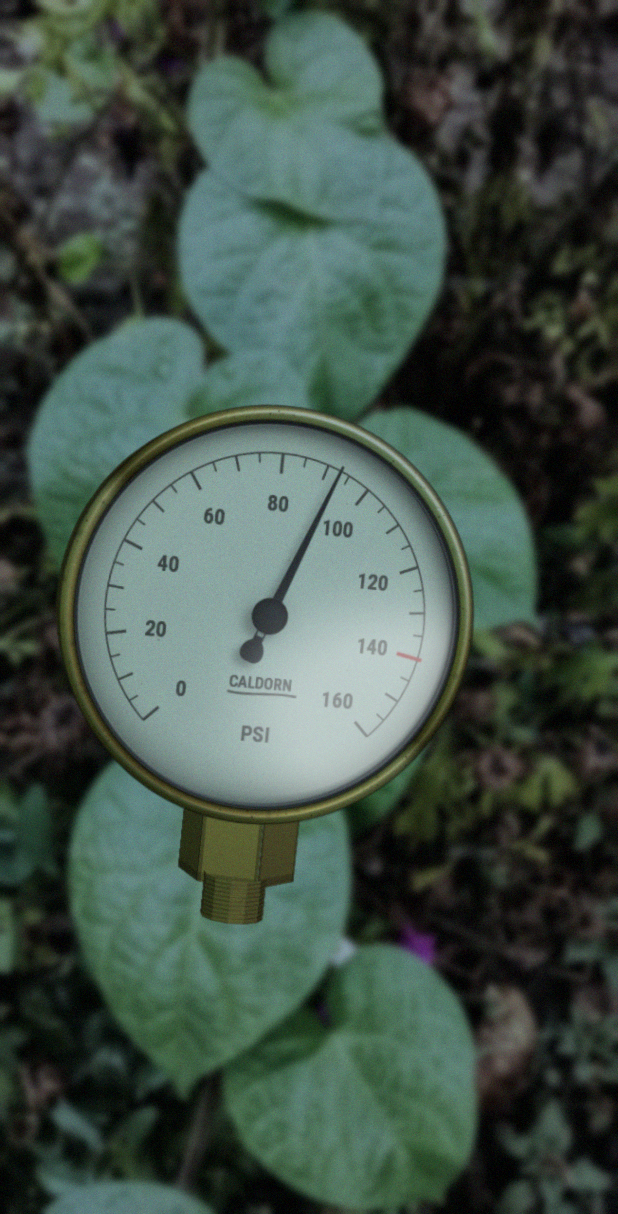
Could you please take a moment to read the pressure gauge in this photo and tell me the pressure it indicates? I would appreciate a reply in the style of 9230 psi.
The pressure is 92.5 psi
